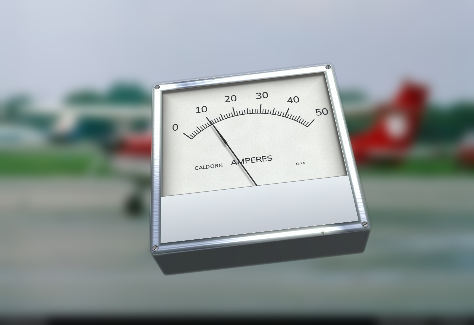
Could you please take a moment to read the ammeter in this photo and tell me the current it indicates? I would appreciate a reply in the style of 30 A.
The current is 10 A
